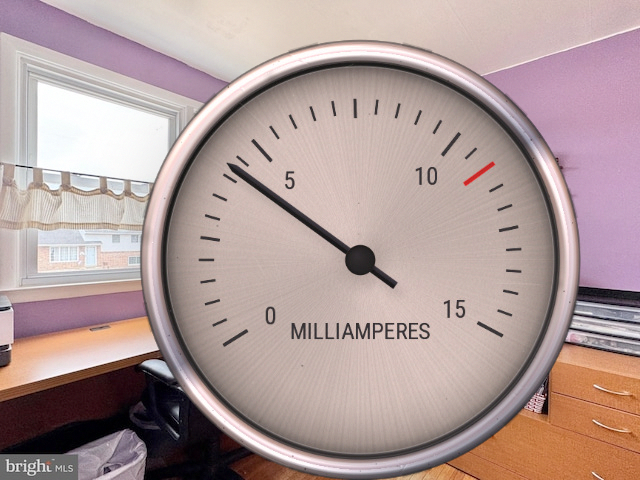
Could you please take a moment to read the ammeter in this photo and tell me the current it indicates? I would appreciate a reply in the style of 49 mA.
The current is 4.25 mA
